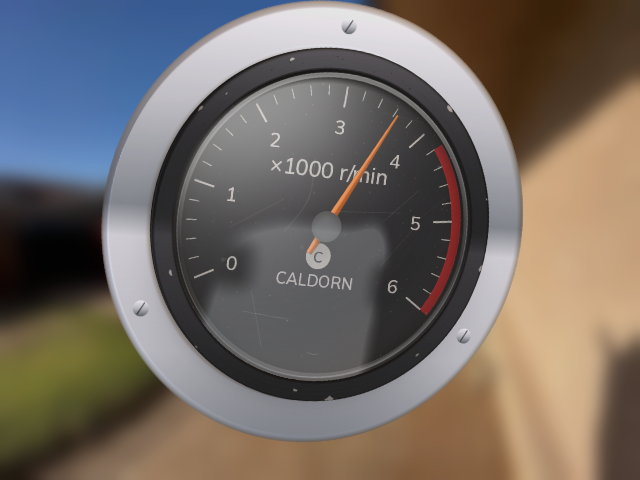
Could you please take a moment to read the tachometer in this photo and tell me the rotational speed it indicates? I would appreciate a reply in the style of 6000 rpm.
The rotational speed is 3600 rpm
